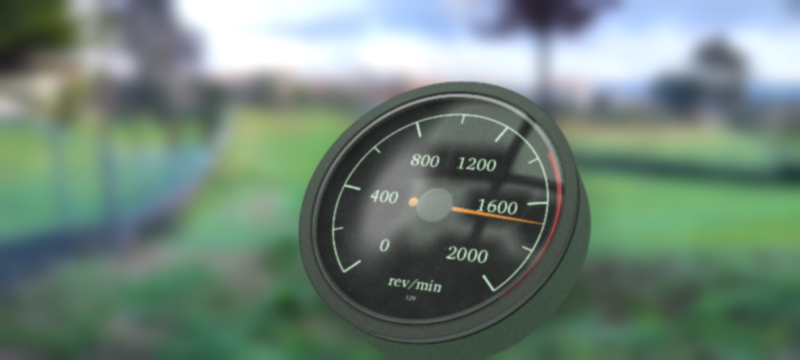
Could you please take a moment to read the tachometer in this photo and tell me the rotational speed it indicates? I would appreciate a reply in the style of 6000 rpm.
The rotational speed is 1700 rpm
